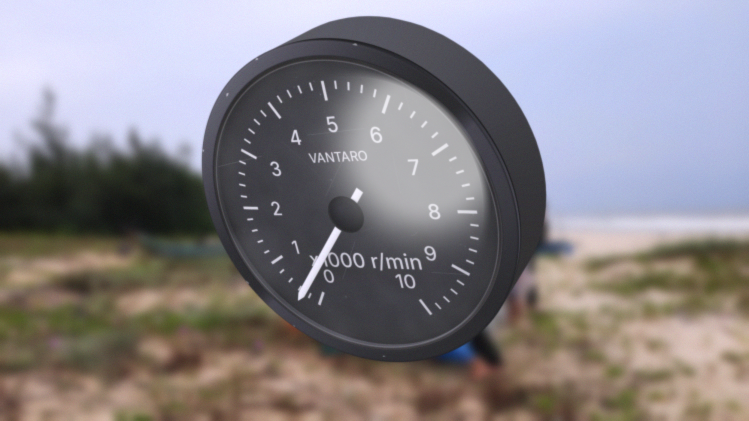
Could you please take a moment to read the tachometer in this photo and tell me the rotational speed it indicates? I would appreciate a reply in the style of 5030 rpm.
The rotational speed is 300 rpm
